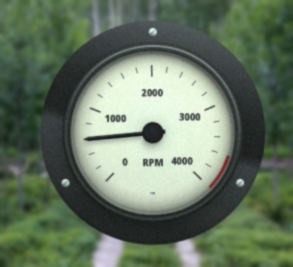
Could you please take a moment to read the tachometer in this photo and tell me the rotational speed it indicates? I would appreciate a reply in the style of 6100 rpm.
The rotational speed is 600 rpm
